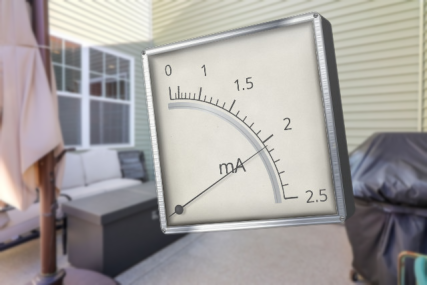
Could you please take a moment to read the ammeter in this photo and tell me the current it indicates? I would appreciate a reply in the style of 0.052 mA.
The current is 2.05 mA
